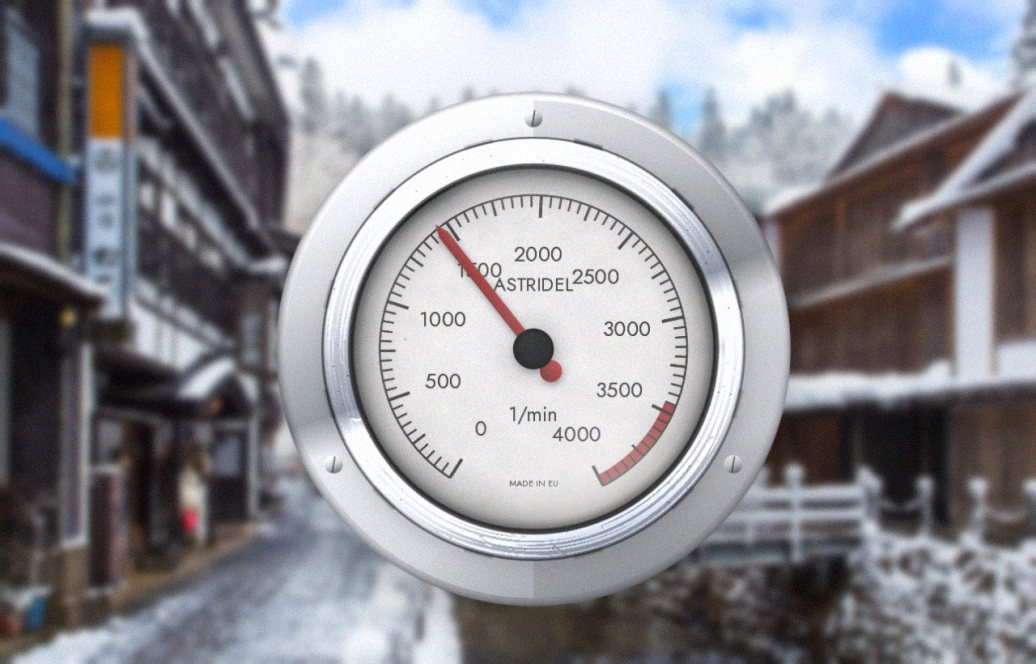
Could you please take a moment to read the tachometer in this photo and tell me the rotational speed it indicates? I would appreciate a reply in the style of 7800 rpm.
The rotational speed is 1450 rpm
